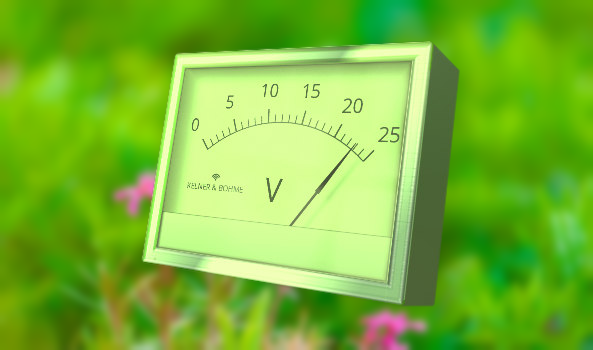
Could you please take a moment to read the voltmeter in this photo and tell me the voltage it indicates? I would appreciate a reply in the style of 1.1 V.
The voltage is 23 V
